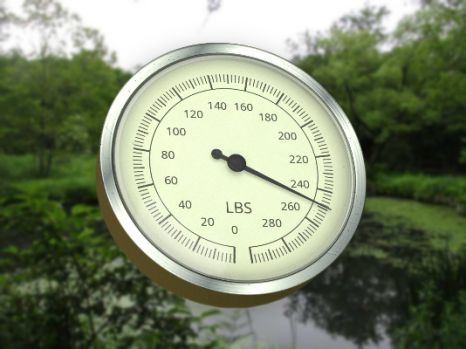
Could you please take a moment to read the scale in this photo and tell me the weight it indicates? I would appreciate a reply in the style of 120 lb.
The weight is 250 lb
